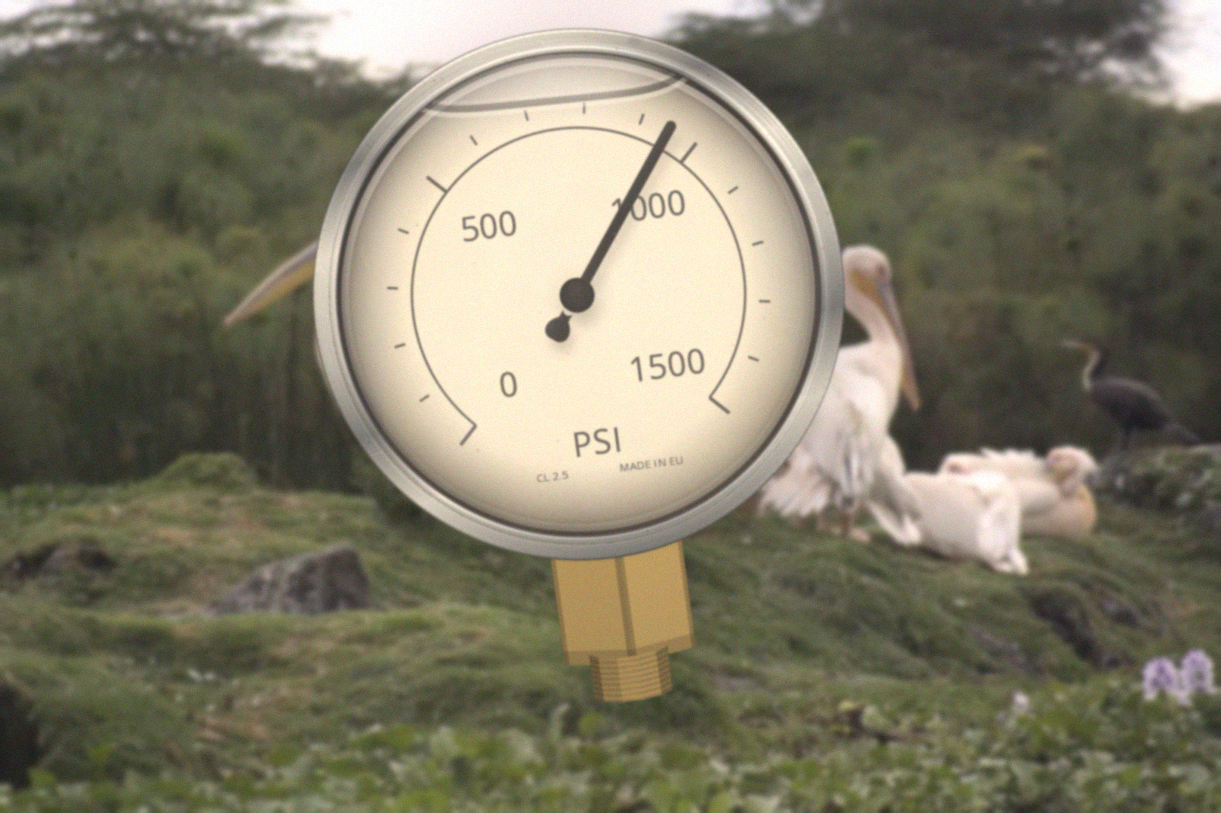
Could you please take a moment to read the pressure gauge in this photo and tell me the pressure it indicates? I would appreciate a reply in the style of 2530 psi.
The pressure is 950 psi
